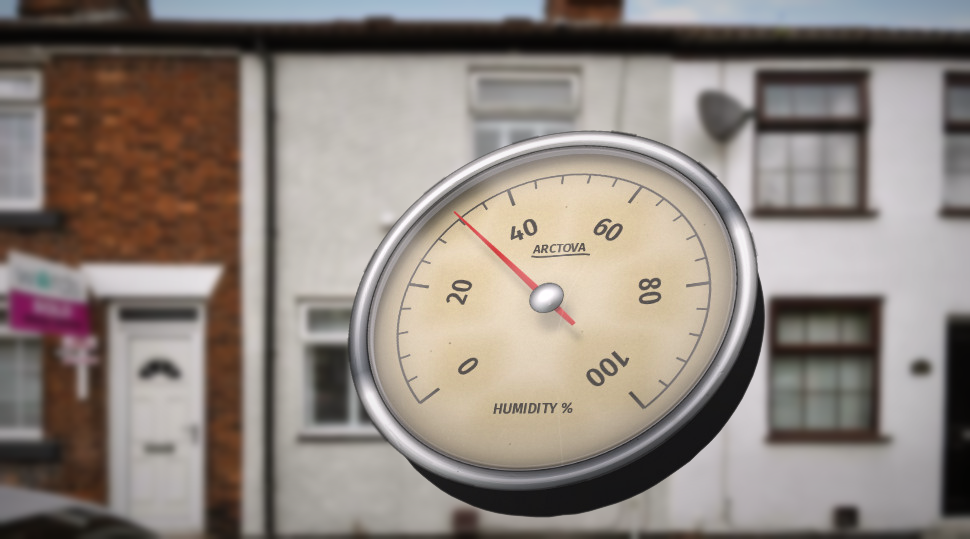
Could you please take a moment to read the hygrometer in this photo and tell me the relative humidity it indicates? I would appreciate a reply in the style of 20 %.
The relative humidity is 32 %
